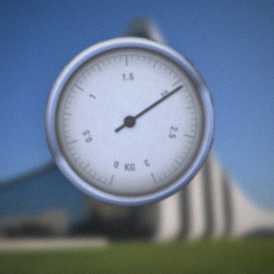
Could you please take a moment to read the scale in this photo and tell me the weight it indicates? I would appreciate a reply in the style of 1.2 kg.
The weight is 2.05 kg
